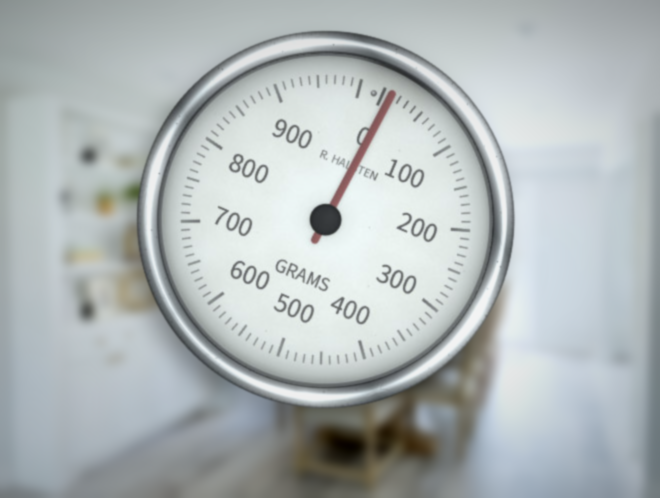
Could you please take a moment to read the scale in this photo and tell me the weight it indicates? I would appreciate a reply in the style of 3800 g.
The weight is 10 g
